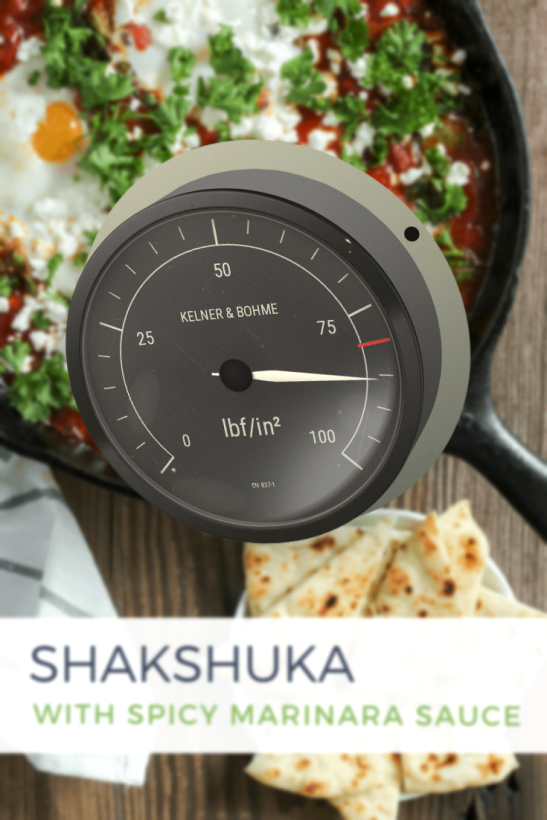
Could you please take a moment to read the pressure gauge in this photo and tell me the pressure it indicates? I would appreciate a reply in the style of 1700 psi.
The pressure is 85 psi
